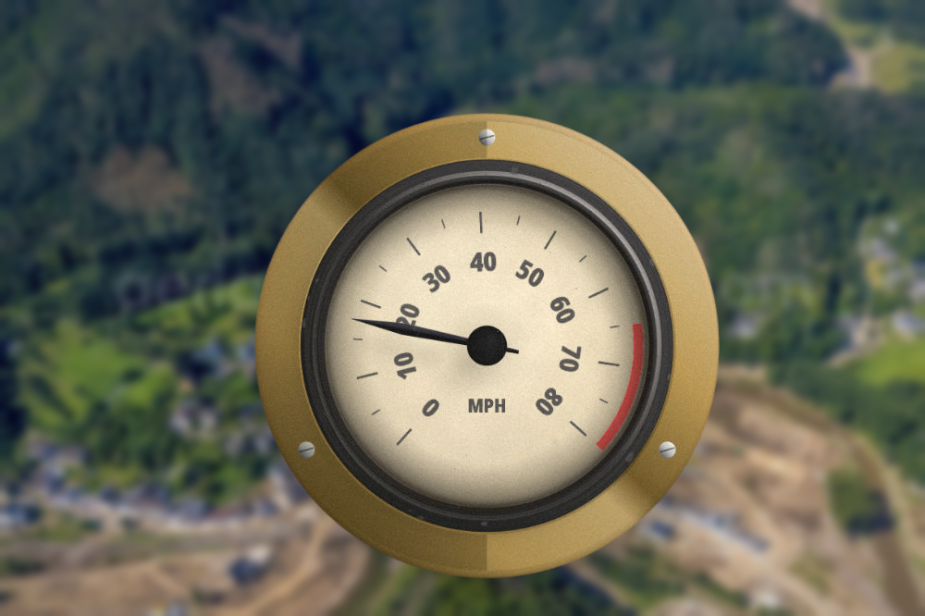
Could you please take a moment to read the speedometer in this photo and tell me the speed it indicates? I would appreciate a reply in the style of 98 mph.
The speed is 17.5 mph
